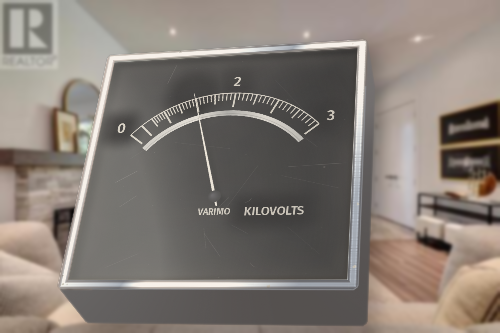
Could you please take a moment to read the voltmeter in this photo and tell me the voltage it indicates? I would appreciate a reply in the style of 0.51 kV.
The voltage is 1.5 kV
